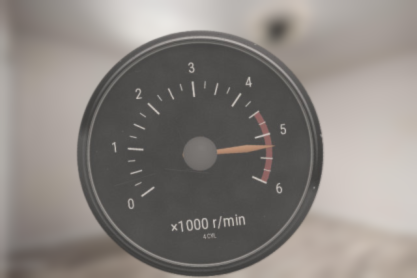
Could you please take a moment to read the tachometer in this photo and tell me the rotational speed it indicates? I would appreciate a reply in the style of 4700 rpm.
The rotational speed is 5250 rpm
